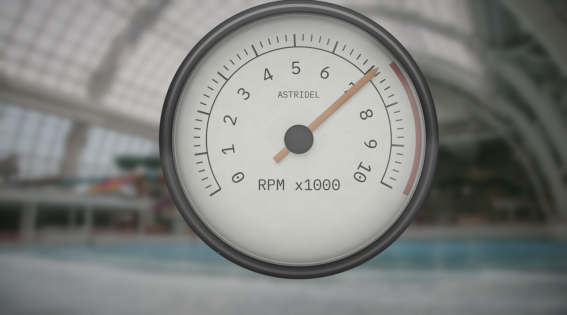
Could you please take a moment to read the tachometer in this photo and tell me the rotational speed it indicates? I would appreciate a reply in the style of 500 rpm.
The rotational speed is 7100 rpm
